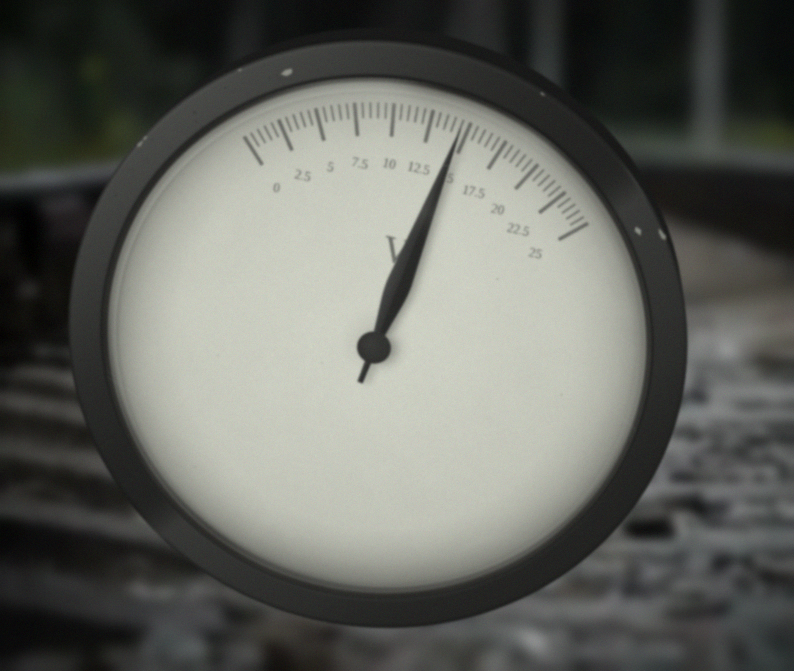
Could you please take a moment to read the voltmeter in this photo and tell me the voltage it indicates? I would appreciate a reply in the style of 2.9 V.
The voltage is 14.5 V
